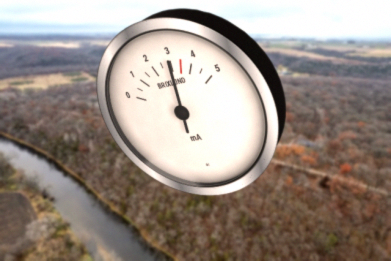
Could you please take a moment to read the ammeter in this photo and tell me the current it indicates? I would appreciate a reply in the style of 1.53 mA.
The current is 3 mA
